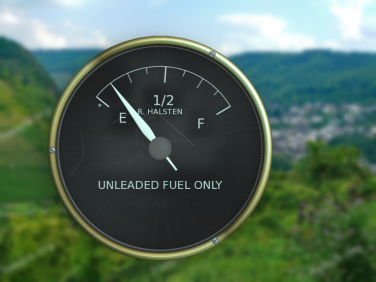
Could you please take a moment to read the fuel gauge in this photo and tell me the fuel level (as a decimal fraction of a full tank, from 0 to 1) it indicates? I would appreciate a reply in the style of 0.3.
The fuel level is 0.125
